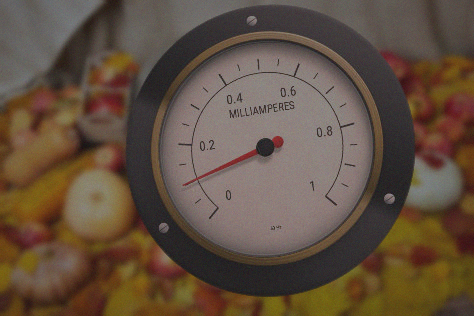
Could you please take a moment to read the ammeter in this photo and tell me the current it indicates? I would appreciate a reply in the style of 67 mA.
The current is 0.1 mA
